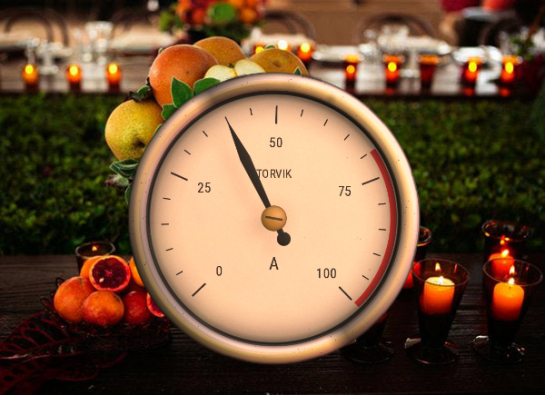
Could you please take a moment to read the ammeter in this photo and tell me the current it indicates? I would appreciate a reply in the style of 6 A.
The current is 40 A
